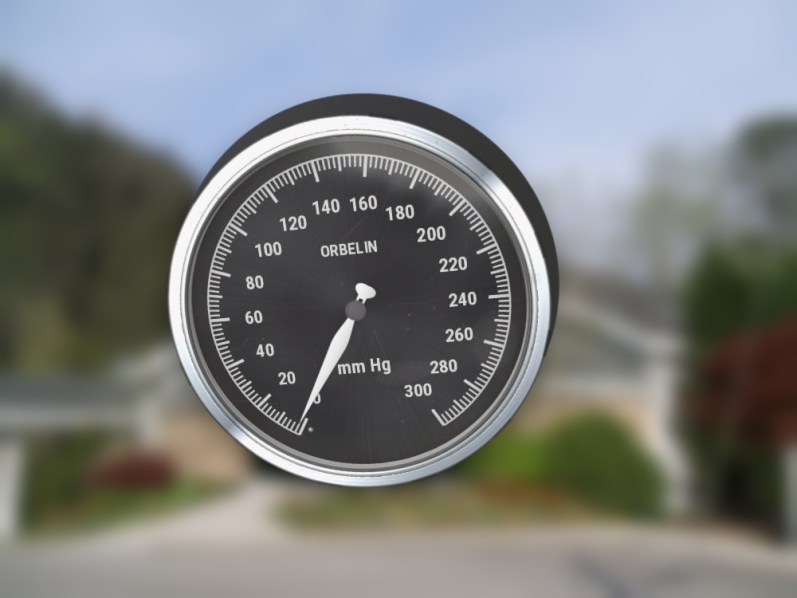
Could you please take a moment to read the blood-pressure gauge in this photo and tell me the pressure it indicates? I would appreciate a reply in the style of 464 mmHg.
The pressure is 2 mmHg
